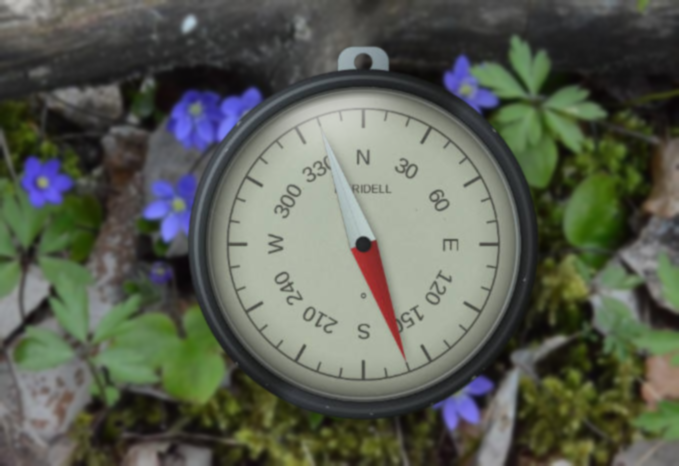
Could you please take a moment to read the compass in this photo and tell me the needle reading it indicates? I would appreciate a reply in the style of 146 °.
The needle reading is 160 °
